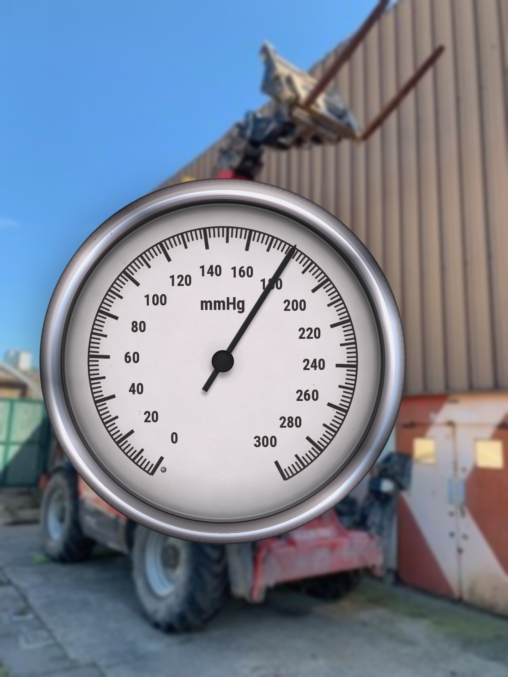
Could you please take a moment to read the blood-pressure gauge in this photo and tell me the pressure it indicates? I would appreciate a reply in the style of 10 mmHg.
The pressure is 180 mmHg
